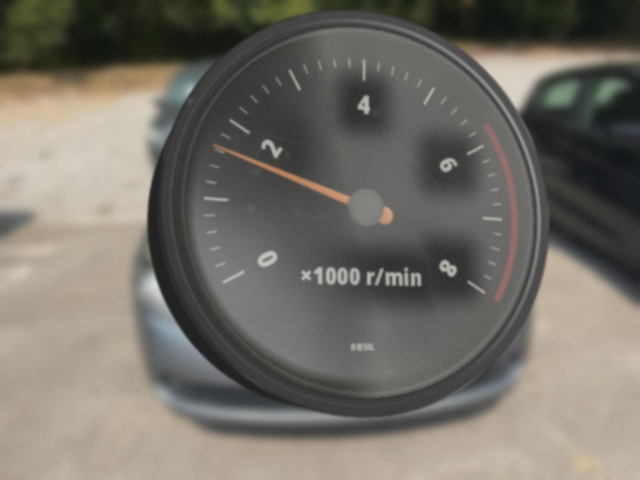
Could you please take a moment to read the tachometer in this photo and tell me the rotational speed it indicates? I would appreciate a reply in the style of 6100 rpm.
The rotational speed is 1600 rpm
